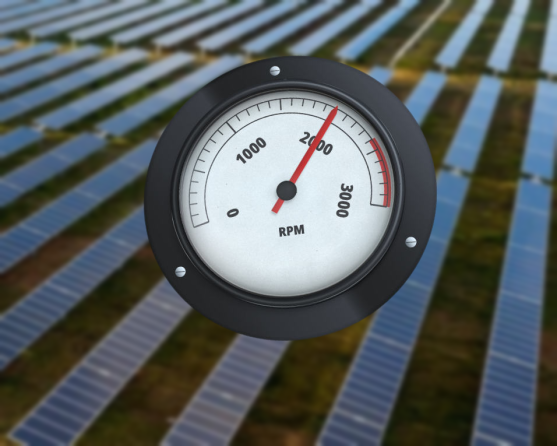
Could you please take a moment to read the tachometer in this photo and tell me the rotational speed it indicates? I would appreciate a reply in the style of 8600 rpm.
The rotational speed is 2000 rpm
